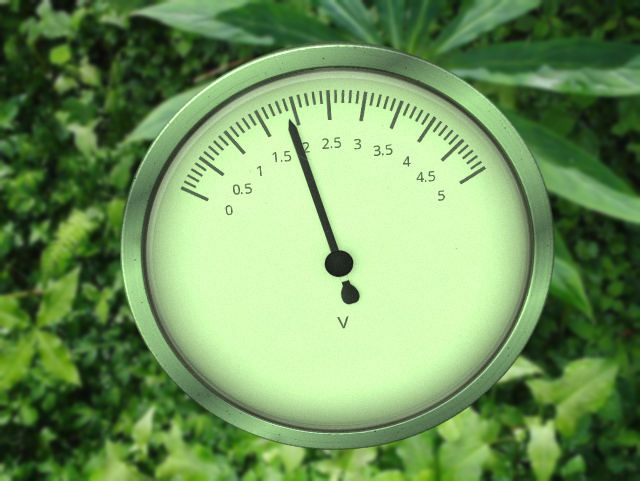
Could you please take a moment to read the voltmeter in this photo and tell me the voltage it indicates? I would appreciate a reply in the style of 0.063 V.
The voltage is 1.9 V
